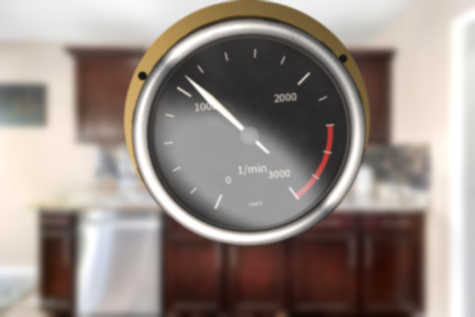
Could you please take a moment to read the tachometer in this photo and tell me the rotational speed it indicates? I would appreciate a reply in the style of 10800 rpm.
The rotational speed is 1100 rpm
